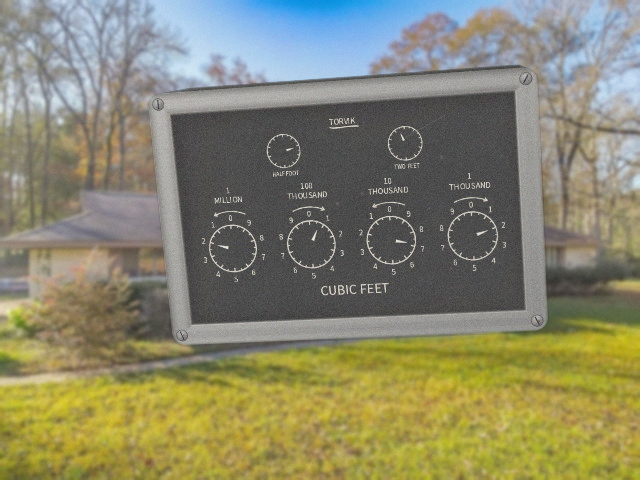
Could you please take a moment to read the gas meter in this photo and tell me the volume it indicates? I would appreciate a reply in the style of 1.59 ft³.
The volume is 207200 ft³
